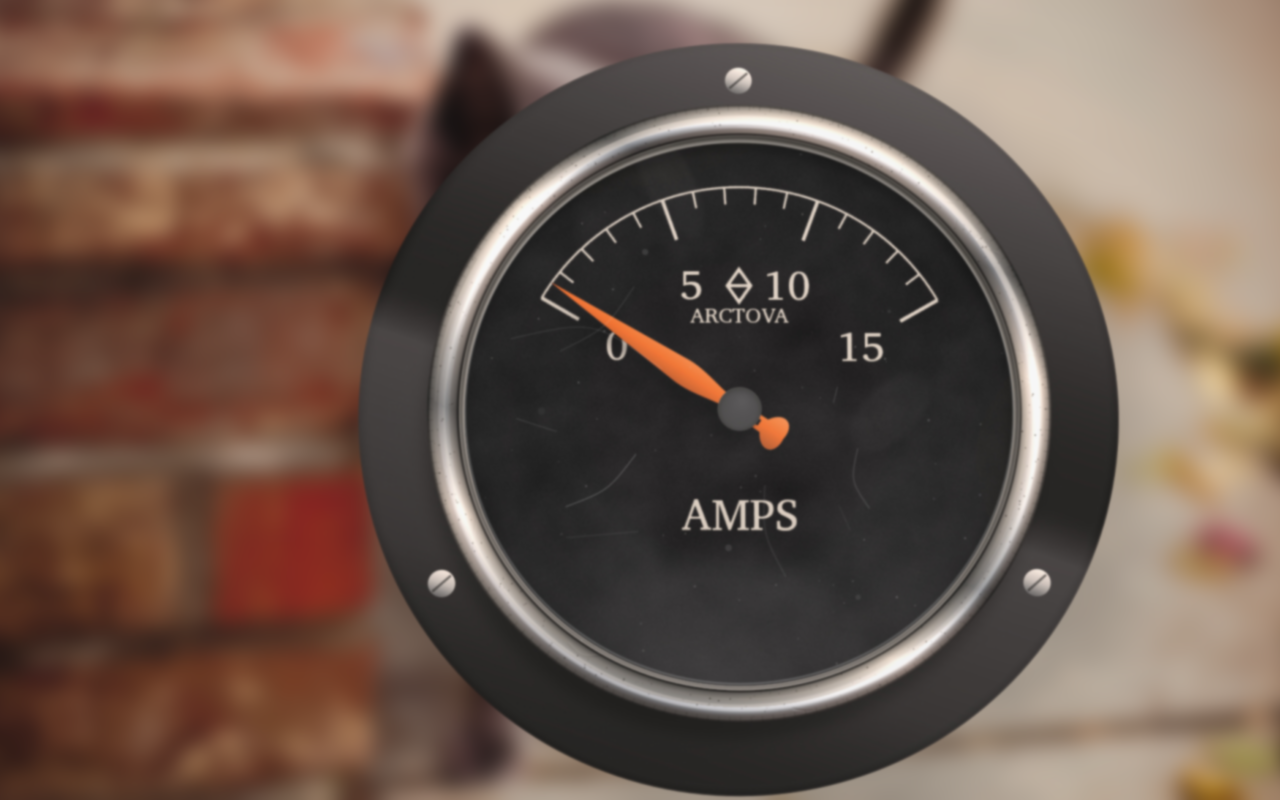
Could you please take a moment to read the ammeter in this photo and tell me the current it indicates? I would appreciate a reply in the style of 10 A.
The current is 0.5 A
